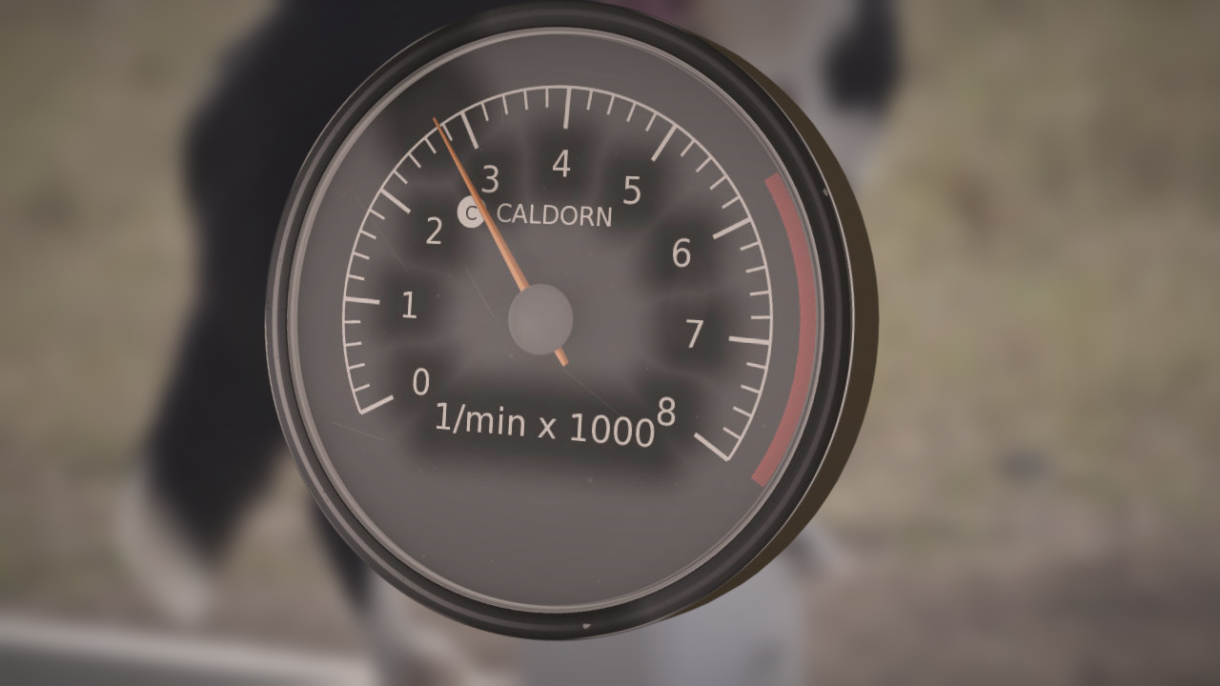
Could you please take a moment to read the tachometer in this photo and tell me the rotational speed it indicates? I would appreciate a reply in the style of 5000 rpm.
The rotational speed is 2800 rpm
